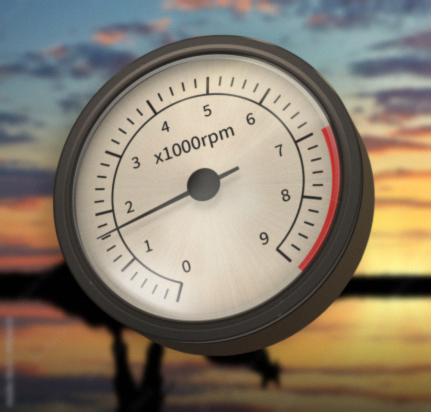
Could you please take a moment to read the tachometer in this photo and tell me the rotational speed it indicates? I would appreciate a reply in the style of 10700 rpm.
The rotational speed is 1600 rpm
